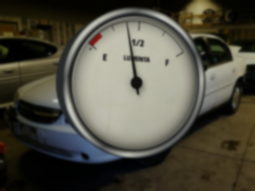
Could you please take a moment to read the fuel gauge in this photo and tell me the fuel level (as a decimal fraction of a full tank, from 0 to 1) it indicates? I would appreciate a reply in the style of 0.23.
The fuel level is 0.375
